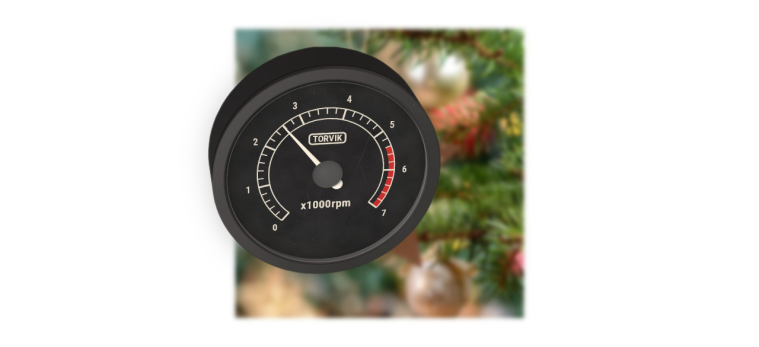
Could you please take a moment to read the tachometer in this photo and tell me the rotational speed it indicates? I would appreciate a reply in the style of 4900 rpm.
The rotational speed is 2600 rpm
